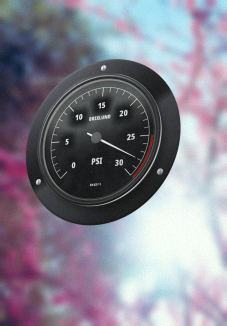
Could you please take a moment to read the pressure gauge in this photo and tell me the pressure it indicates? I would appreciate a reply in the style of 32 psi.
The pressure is 28 psi
